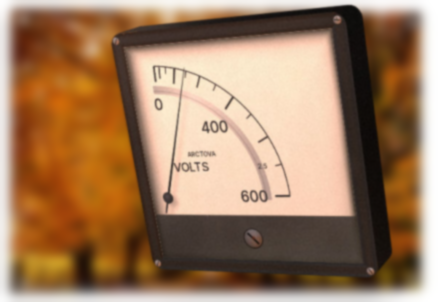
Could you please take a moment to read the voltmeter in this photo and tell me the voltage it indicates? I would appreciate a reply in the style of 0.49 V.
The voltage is 250 V
